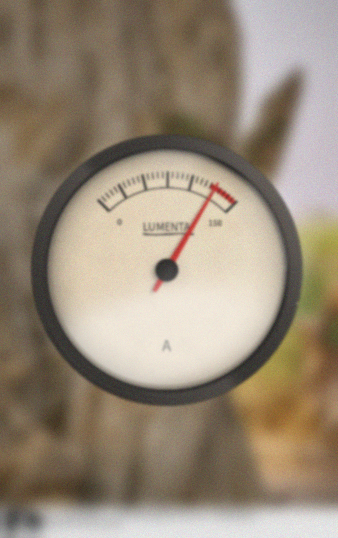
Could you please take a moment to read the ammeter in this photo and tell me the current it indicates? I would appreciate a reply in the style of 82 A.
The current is 125 A
